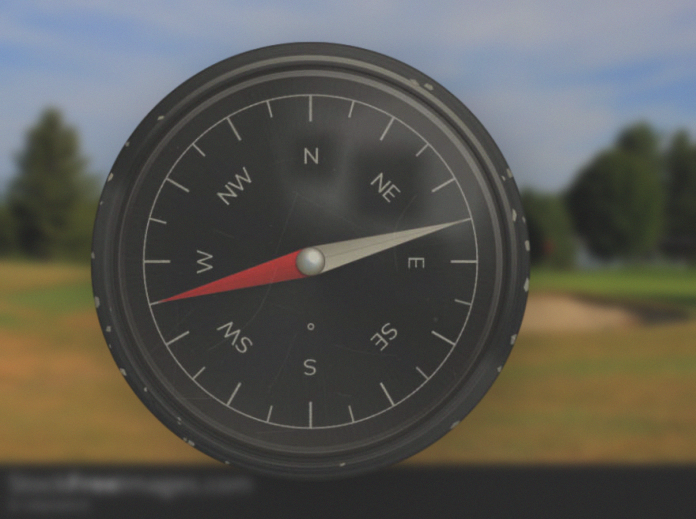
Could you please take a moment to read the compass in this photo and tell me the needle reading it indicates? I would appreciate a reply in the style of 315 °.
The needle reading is 255 °
